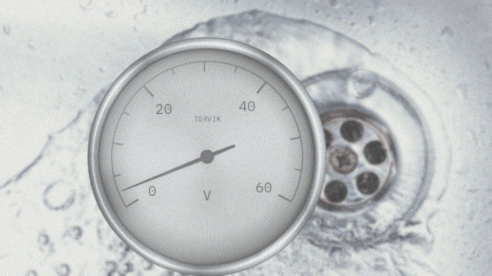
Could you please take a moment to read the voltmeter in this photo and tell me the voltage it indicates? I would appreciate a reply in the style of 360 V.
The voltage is 2.5 V
